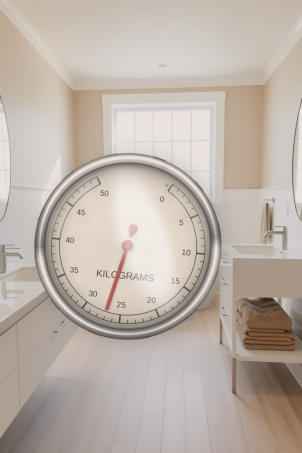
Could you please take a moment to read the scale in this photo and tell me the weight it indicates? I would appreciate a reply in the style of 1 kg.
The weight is 27 kg
